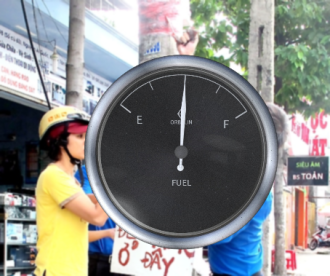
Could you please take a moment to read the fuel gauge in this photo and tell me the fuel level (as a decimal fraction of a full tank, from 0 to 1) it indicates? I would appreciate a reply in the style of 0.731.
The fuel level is 0.5
